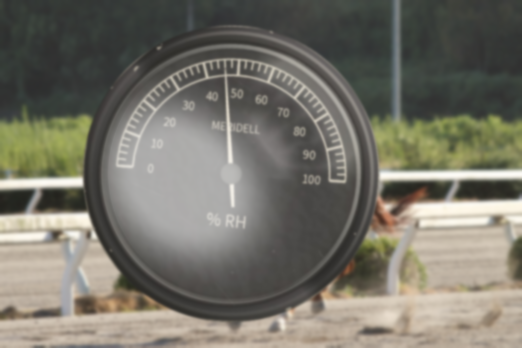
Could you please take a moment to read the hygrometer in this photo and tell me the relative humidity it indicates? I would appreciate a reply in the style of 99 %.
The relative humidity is 46 %
